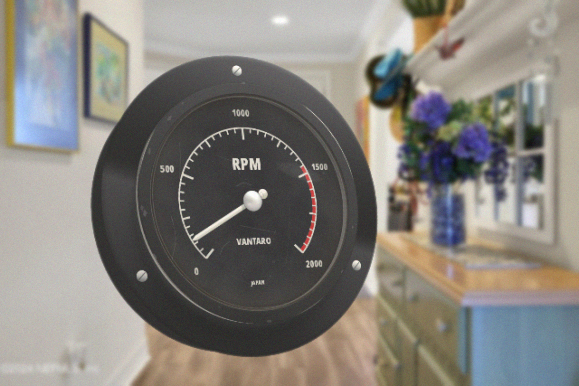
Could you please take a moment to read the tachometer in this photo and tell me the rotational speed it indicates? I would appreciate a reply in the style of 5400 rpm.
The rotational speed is 125 rpm
